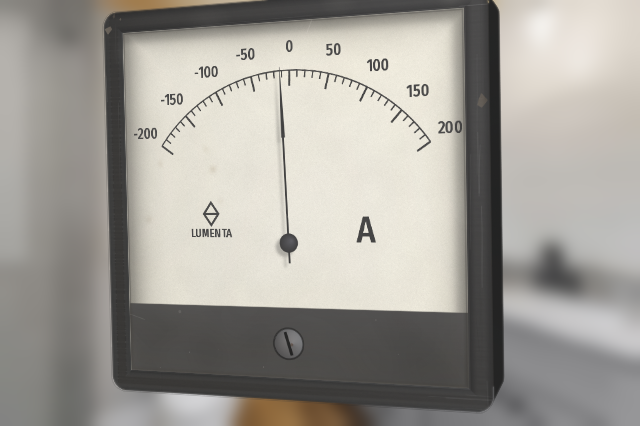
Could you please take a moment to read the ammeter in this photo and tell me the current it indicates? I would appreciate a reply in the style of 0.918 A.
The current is -10 A
